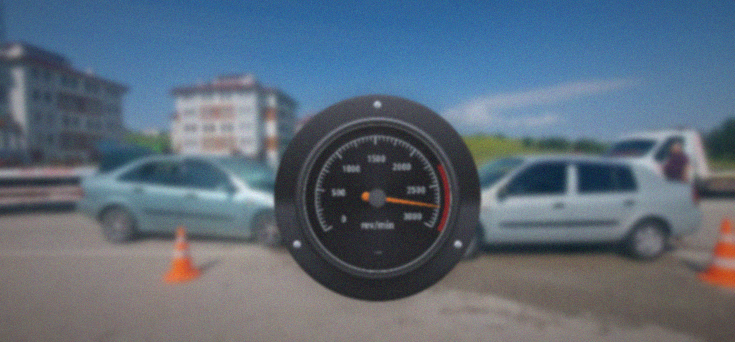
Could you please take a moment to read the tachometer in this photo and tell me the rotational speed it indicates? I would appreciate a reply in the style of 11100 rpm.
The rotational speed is 2750 rpm
